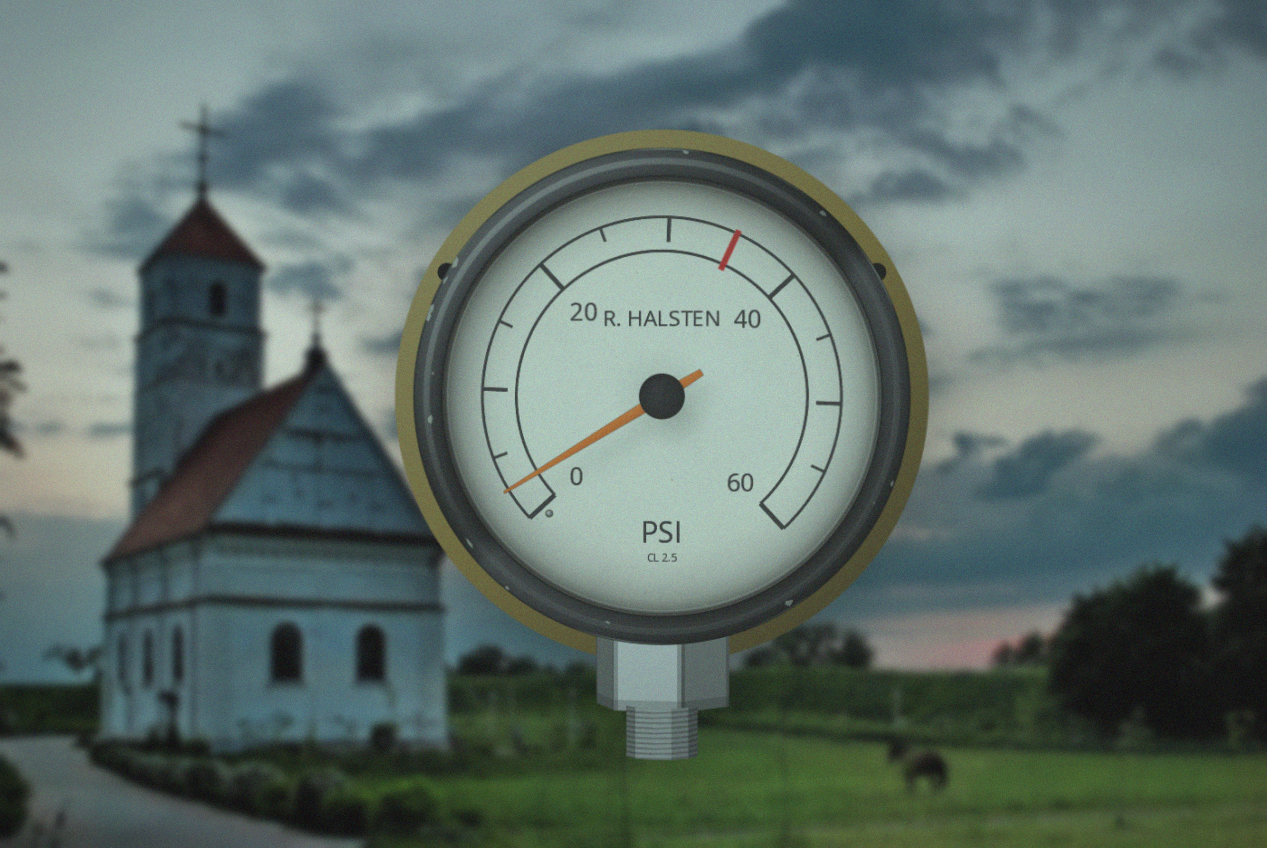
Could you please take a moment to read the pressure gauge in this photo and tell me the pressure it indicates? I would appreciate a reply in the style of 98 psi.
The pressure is 2.5 psi
